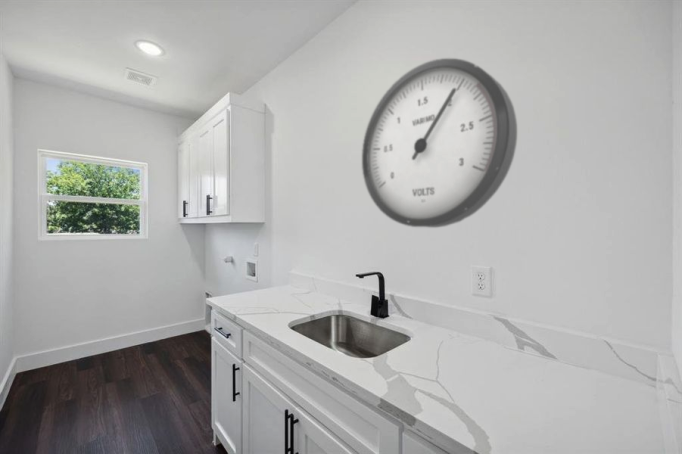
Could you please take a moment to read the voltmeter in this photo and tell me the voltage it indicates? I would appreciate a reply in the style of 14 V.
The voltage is 2 V
